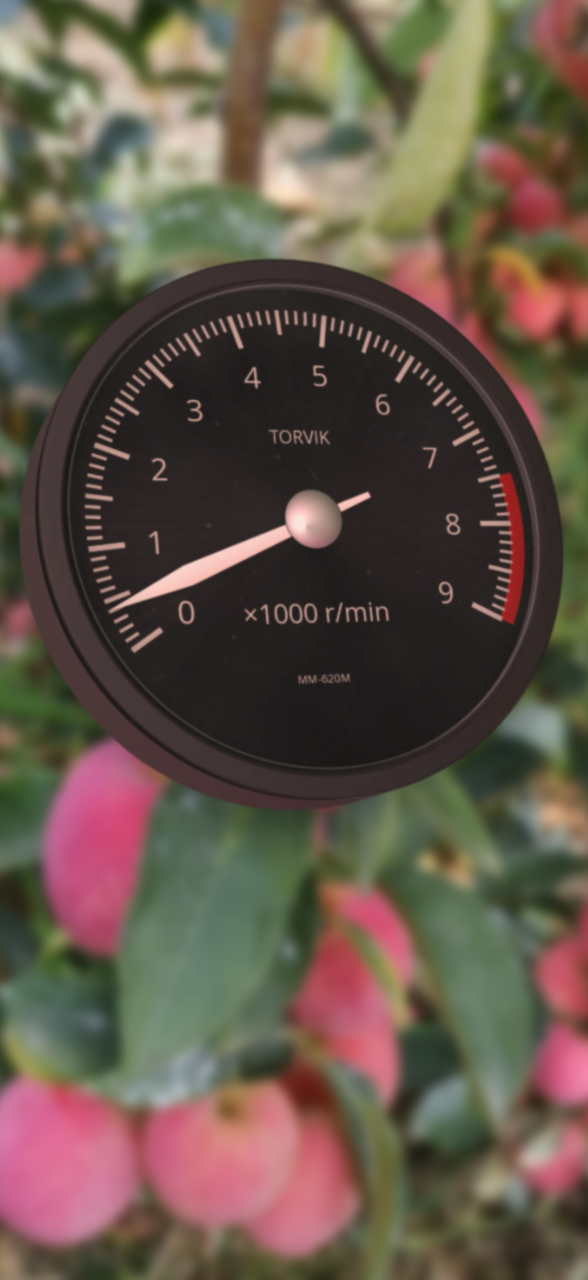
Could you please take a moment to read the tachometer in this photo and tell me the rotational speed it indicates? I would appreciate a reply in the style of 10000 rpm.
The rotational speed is 400 rpm
